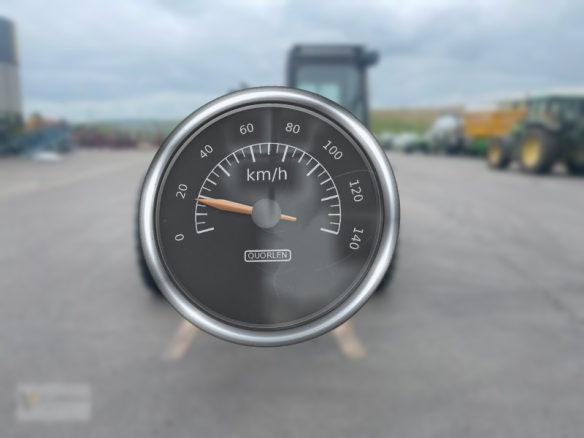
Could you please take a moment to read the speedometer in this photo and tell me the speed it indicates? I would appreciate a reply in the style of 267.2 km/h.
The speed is 17.5 km/h
